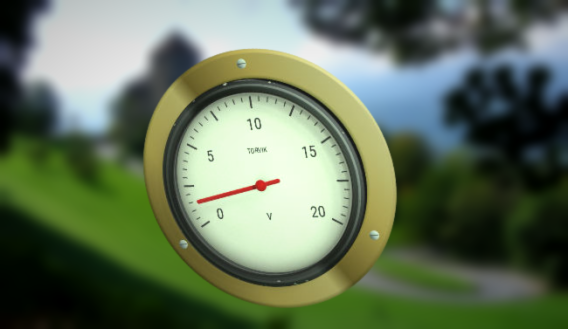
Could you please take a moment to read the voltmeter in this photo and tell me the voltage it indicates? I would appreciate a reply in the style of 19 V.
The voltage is 1.5 V
